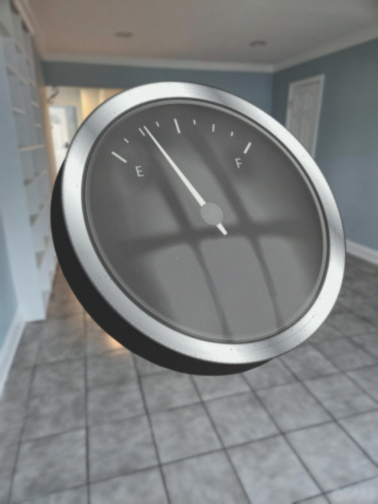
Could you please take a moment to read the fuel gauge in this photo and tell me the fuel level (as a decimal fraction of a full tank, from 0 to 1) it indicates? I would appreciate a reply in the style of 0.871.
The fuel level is 0.25
